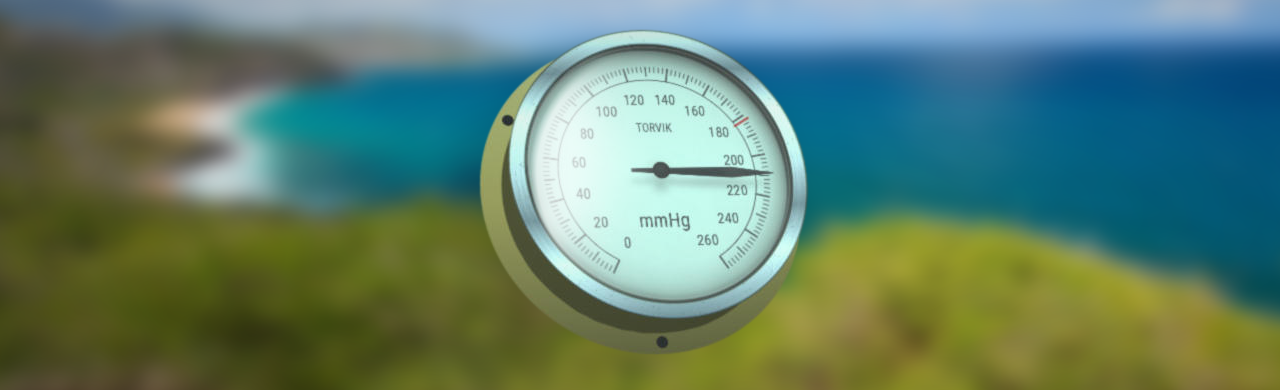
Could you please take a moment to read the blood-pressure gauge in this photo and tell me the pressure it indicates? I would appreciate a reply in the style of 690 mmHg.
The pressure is 210 mmHg
